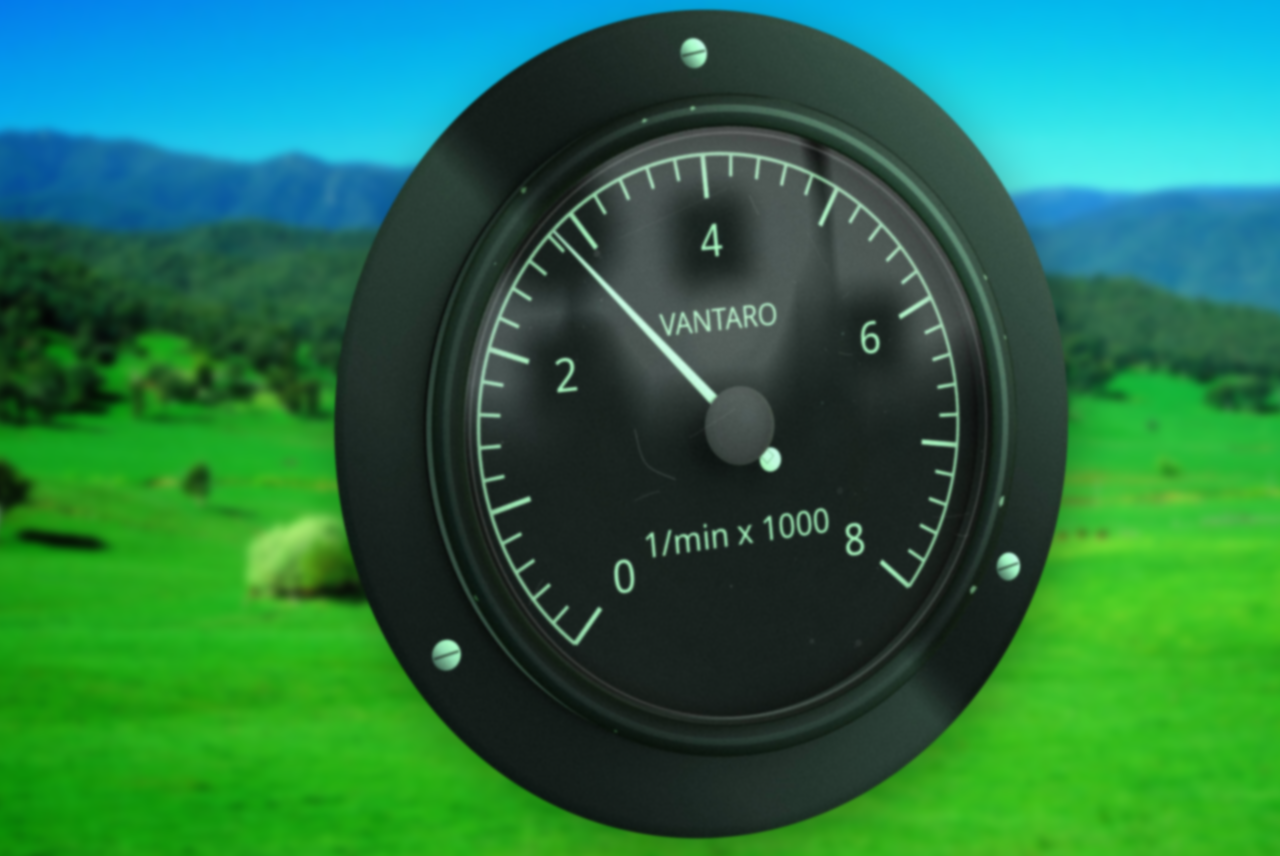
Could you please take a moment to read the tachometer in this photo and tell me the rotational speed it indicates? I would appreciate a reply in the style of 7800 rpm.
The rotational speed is 2800 rpm
